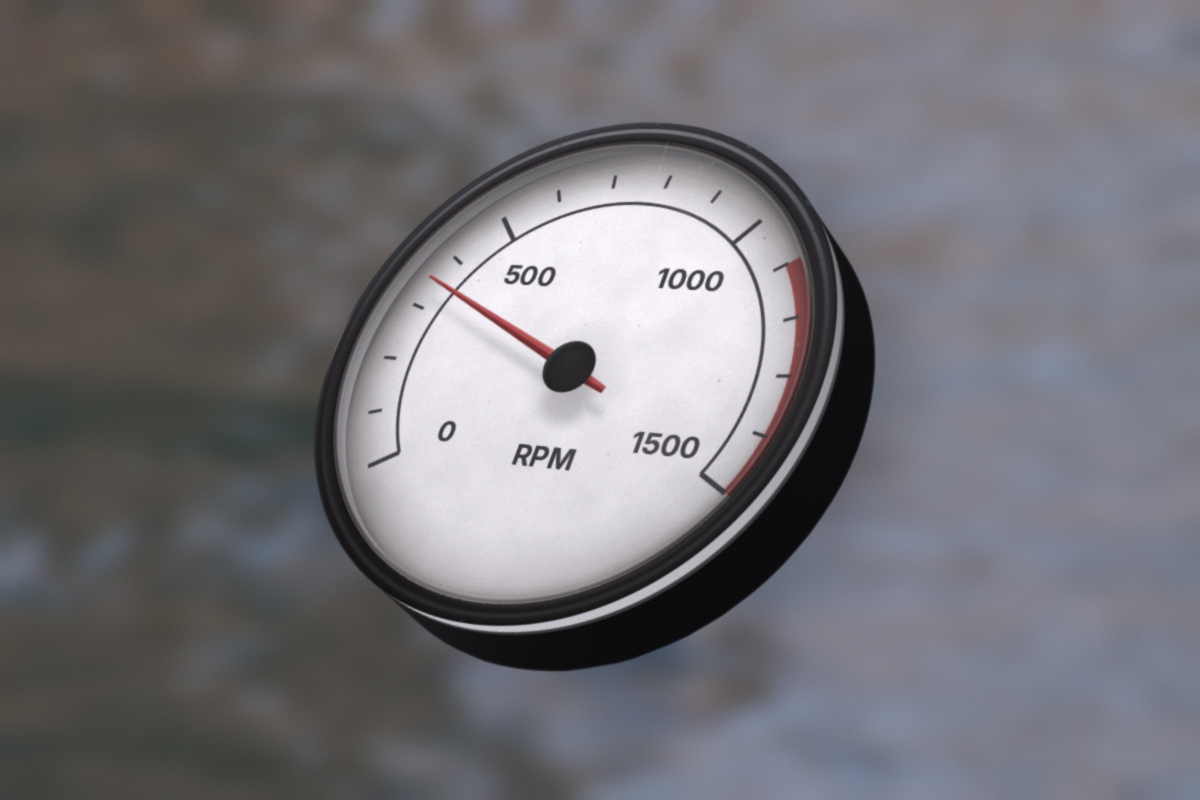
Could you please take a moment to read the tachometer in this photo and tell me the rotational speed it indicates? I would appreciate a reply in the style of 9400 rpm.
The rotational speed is 350 rpm
